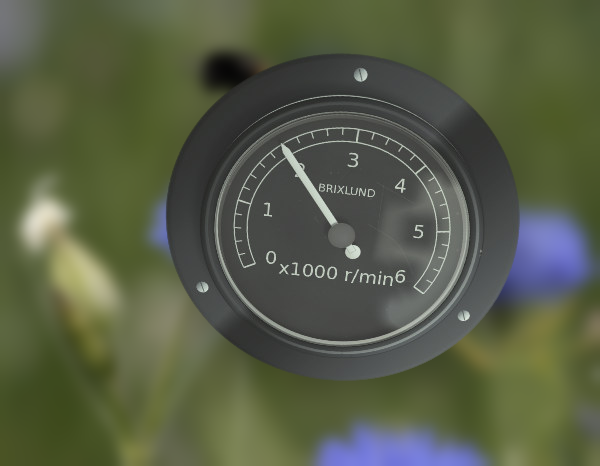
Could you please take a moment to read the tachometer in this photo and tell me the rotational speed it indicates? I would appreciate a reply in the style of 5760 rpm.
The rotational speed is 2000 rpm
